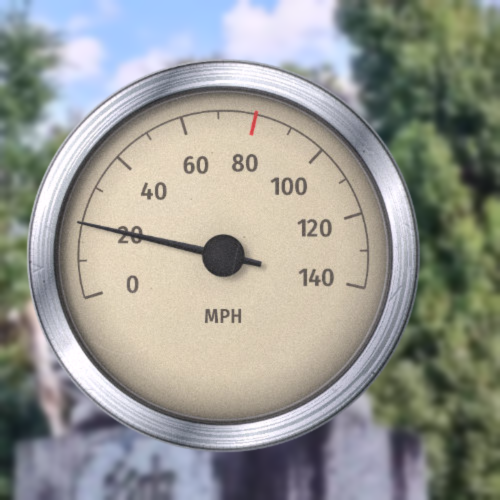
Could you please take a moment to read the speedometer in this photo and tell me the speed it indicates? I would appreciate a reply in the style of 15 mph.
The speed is 20 mph
